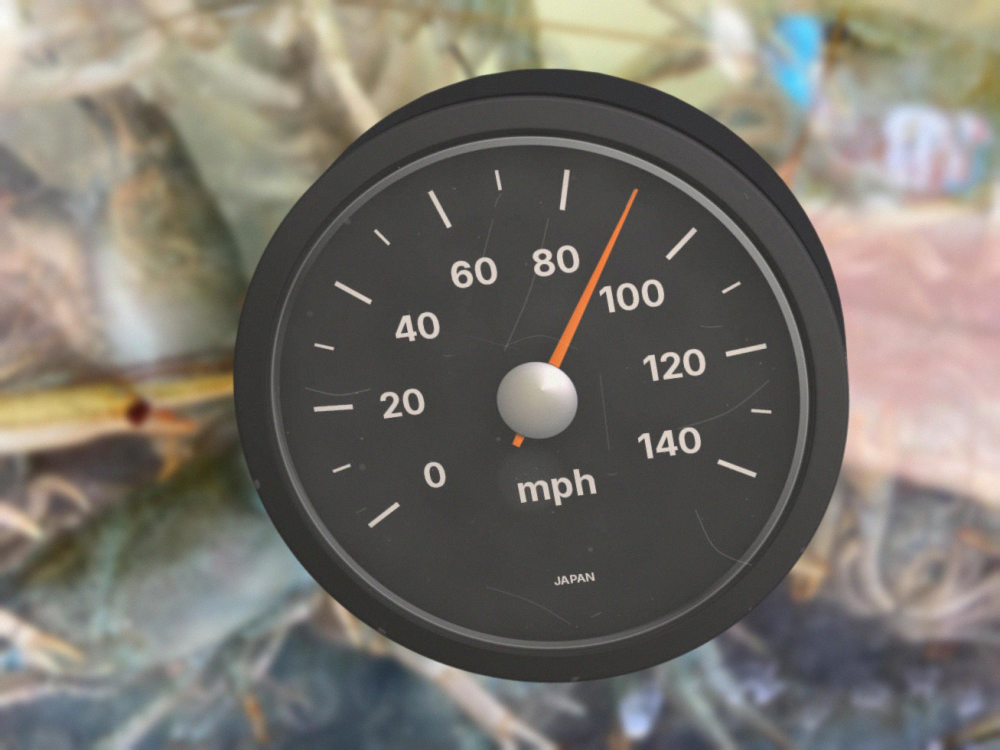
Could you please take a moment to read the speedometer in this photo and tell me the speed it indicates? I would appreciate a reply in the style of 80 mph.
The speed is 90 mph
